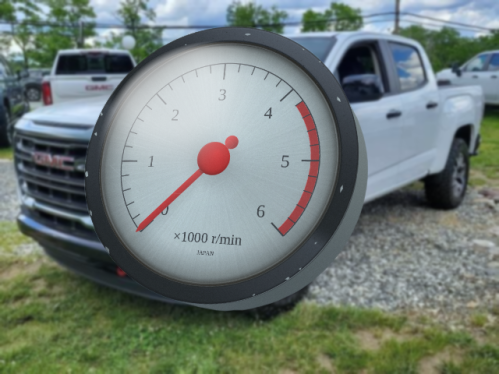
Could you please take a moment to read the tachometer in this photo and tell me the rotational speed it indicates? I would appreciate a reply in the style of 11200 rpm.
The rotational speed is 0 rpm
